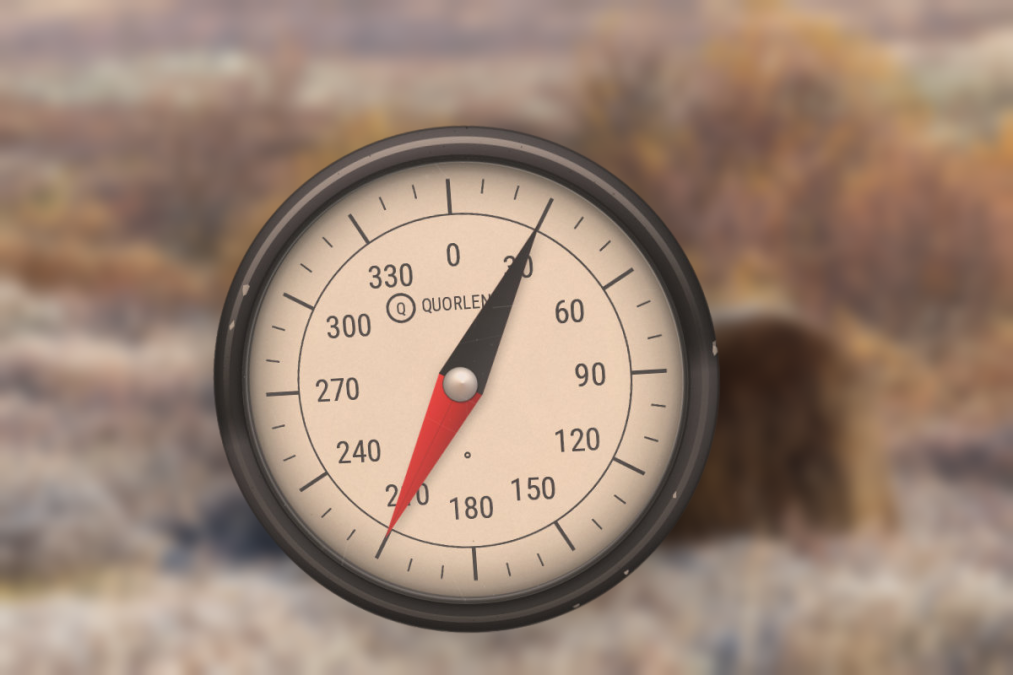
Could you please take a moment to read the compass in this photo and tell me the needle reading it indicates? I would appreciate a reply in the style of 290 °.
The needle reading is 210 °
